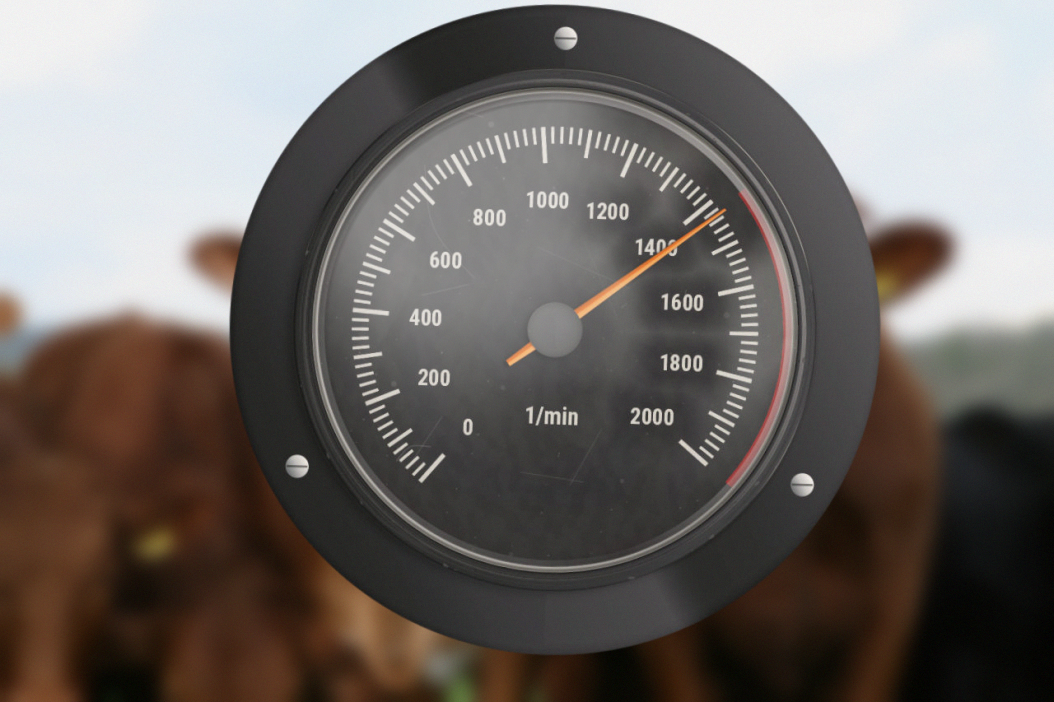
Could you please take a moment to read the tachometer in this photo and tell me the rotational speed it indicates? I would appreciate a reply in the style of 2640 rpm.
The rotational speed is 1430 rpm
